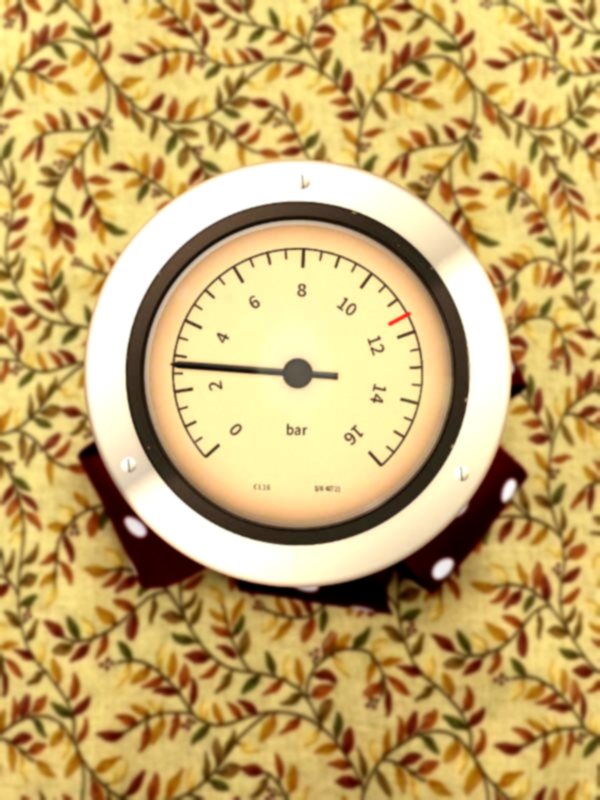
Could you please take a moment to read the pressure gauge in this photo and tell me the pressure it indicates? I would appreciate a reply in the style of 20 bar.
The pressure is 2.75 bar
